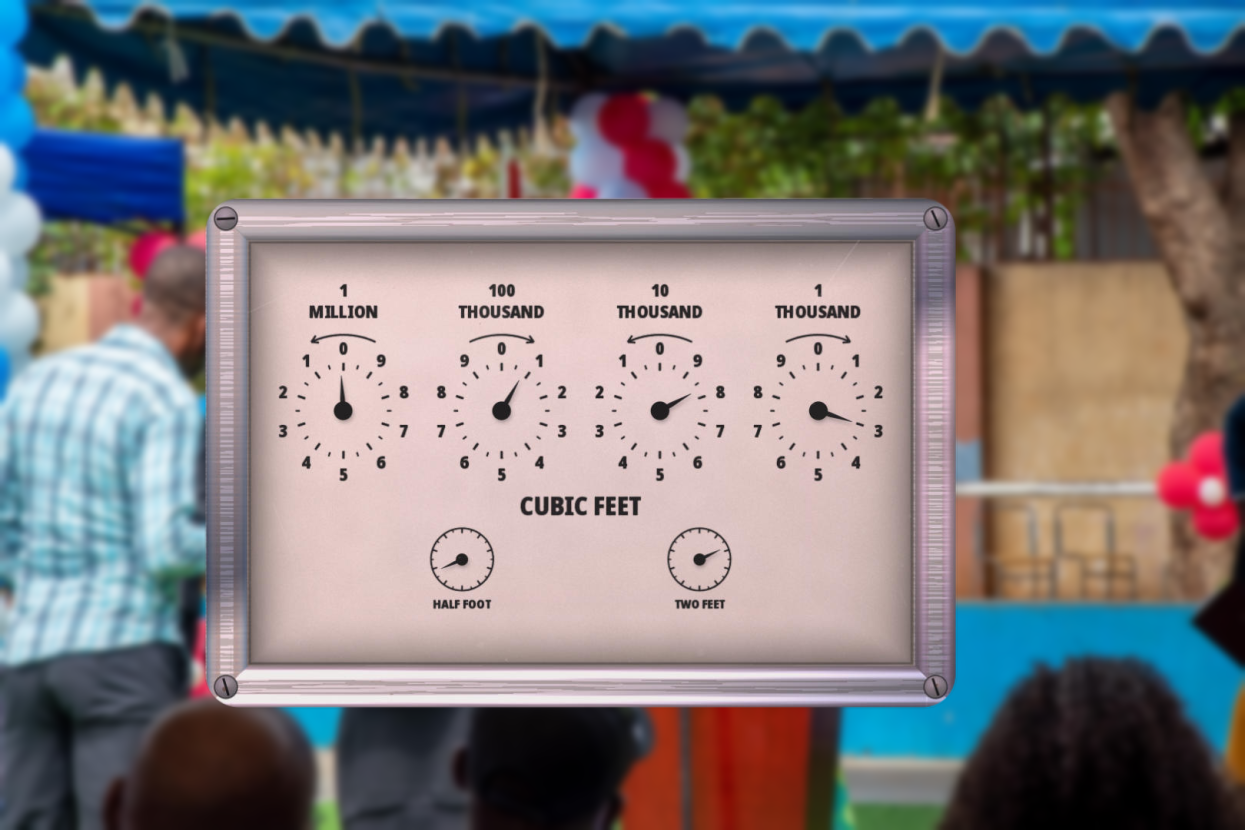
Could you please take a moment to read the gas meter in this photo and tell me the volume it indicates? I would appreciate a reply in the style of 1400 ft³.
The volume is 8300 ft³
